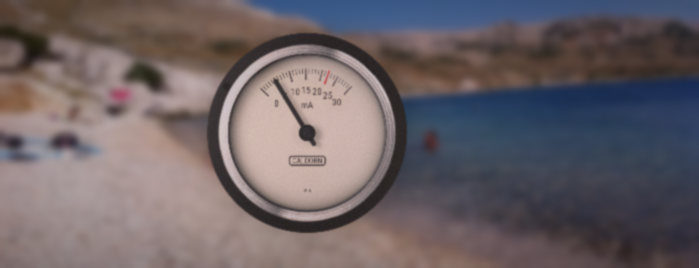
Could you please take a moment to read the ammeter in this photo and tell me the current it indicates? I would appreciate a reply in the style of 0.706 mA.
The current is 5 mA
